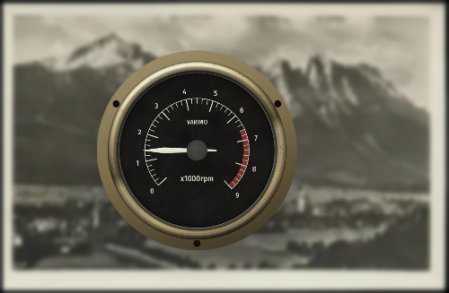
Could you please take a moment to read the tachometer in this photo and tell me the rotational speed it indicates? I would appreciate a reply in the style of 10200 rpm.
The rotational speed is 1400 rpm
